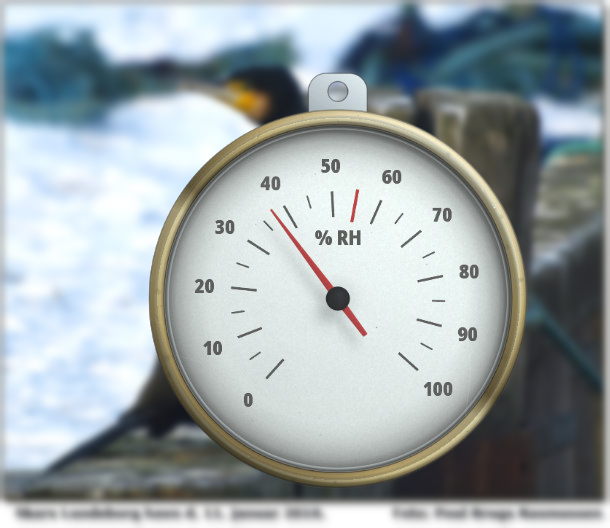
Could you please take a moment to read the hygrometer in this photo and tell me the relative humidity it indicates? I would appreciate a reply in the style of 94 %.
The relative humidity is 37.5 %
